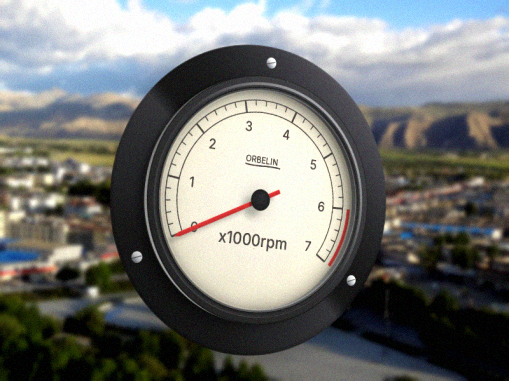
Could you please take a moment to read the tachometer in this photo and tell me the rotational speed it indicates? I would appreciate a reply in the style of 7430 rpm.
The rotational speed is 0 rpm
